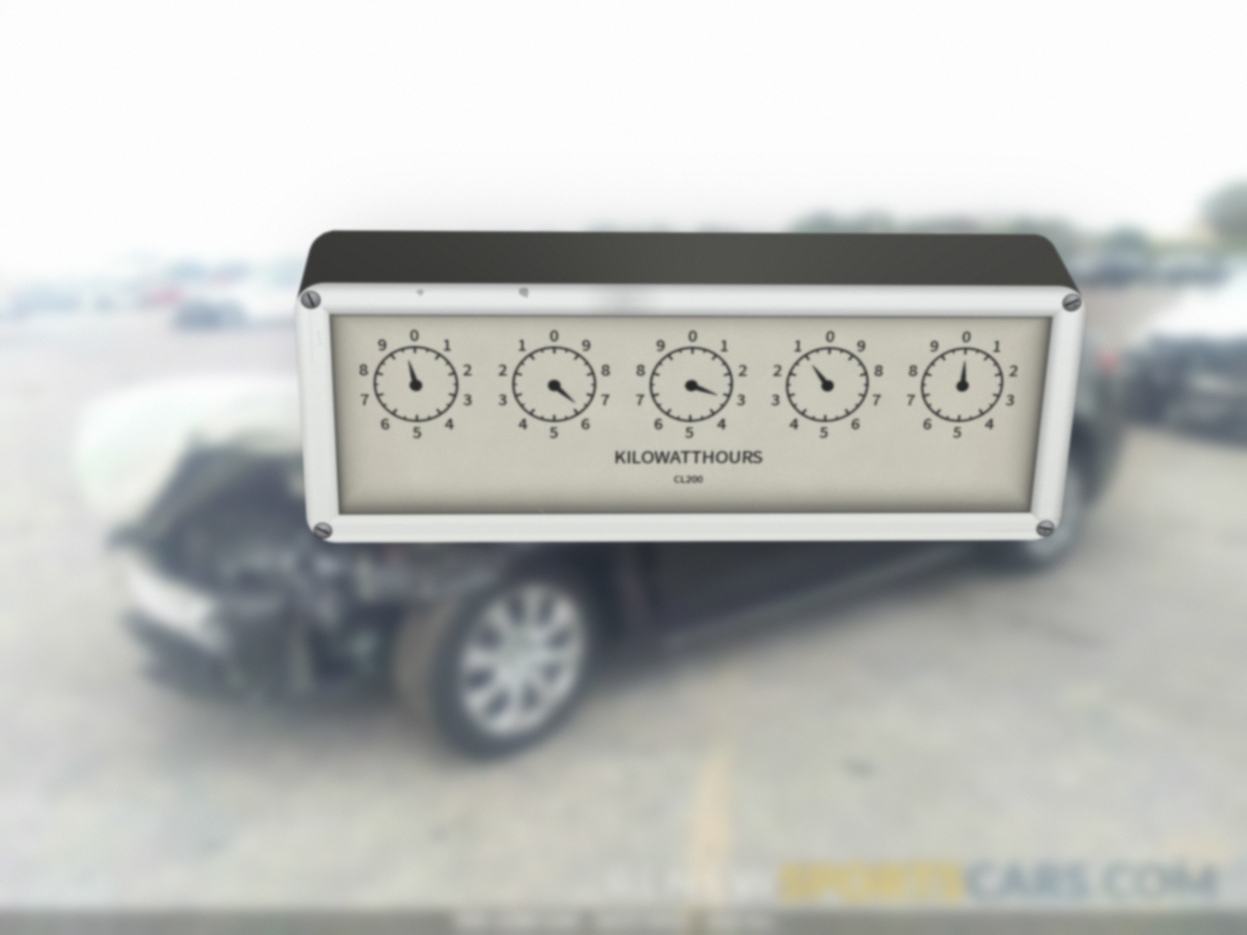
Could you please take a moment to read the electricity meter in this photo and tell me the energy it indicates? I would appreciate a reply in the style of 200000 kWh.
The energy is 96310 kWh
